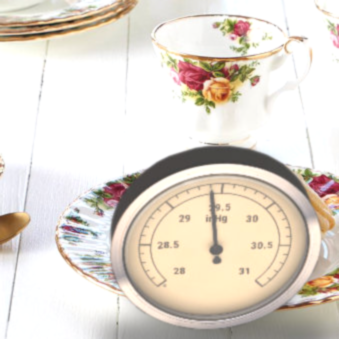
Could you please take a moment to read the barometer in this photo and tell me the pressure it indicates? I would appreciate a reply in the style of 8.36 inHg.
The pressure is 29.4 inHg
